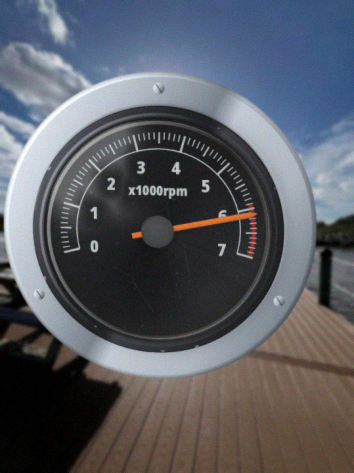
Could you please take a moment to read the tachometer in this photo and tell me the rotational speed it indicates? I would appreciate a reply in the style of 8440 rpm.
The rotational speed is 6100 rpm
